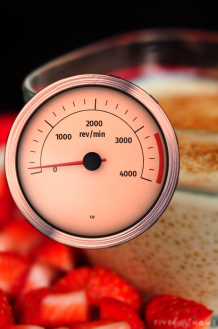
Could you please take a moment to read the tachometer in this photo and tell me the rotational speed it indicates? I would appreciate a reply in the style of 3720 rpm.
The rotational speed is 100 rpm
